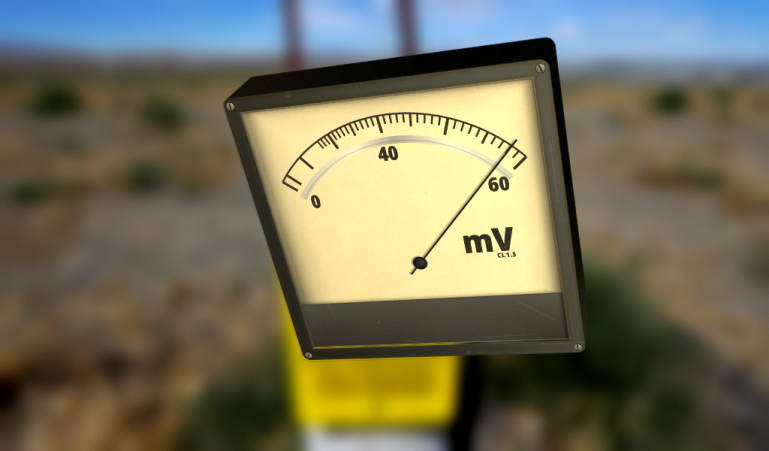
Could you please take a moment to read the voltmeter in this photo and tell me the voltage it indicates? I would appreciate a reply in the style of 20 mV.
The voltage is 58 mV
